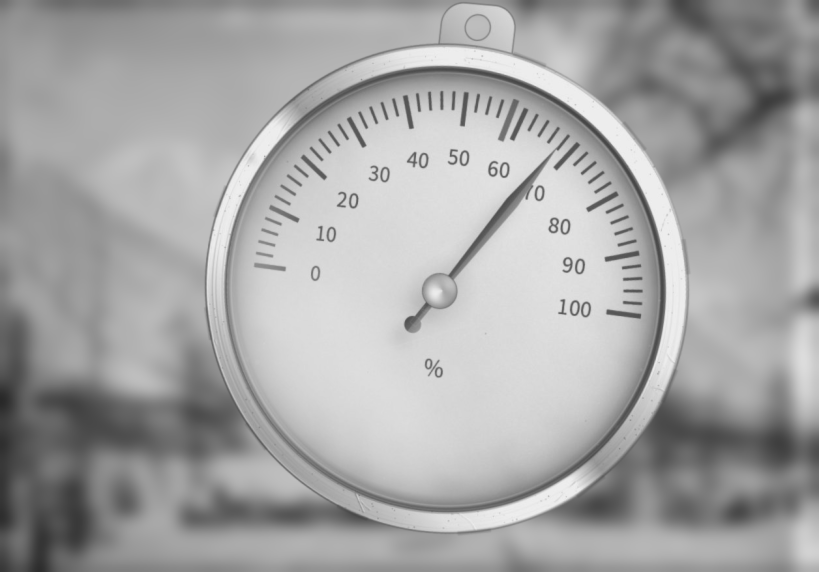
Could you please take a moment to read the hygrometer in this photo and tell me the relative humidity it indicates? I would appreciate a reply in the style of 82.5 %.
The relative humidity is 68 %
